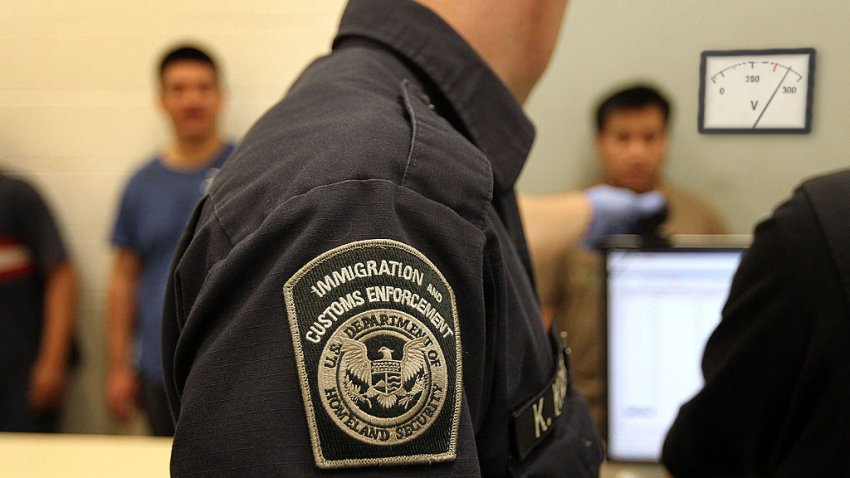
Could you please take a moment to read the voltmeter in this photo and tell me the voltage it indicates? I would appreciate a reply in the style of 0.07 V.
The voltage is 275 V
